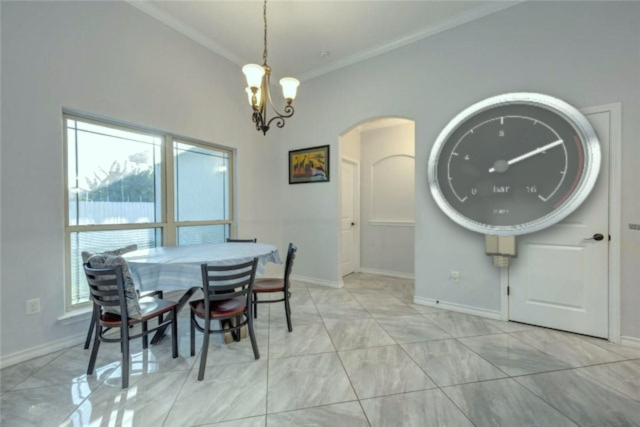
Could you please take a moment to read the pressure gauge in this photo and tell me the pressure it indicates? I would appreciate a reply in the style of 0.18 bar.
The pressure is 12 bar
